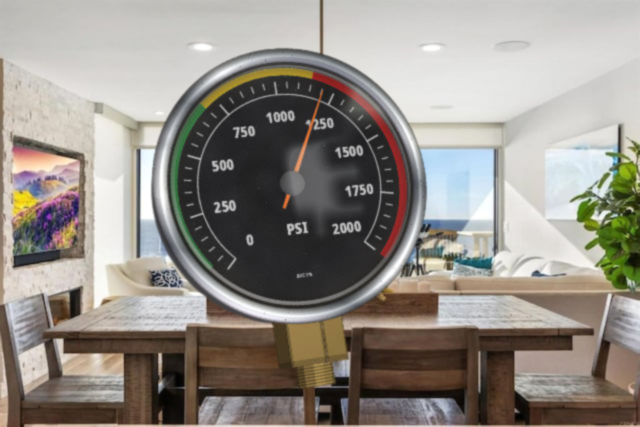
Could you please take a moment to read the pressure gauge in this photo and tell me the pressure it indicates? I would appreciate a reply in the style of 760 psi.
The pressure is 1200 psi
